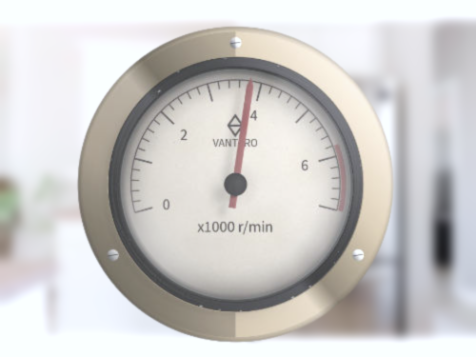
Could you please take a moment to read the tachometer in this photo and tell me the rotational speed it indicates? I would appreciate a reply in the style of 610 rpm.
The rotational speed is 3800 rpm
